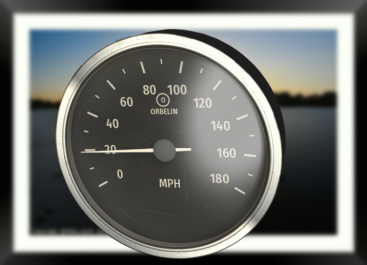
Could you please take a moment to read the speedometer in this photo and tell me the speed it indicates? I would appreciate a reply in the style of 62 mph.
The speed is 20 mph
